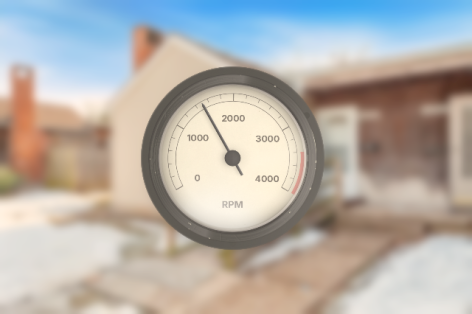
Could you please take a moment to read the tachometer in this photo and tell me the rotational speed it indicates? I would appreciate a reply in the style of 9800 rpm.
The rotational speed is 1500 rpm
